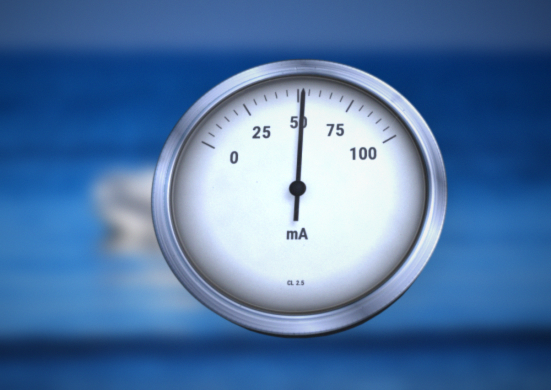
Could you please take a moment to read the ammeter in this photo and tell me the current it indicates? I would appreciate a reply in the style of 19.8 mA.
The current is 52.5 mA
